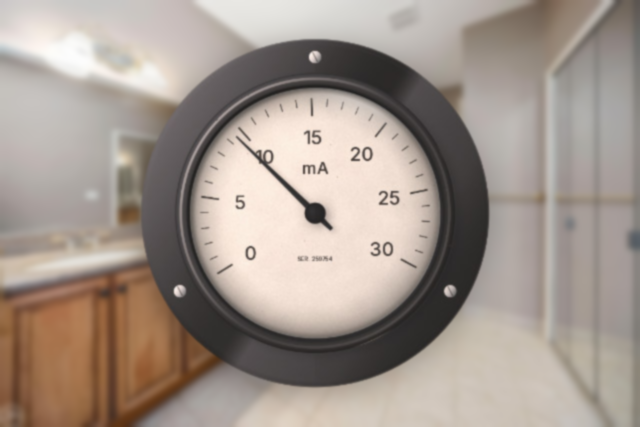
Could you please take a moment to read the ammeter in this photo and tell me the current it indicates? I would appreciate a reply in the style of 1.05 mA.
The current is 9.5 mA
